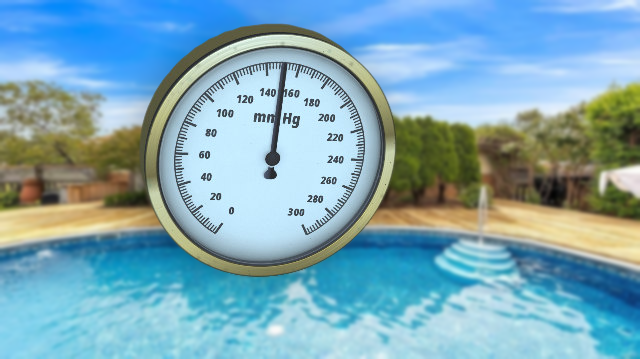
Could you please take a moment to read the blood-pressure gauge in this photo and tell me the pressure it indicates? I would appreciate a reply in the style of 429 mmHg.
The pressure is 150 mmHg
